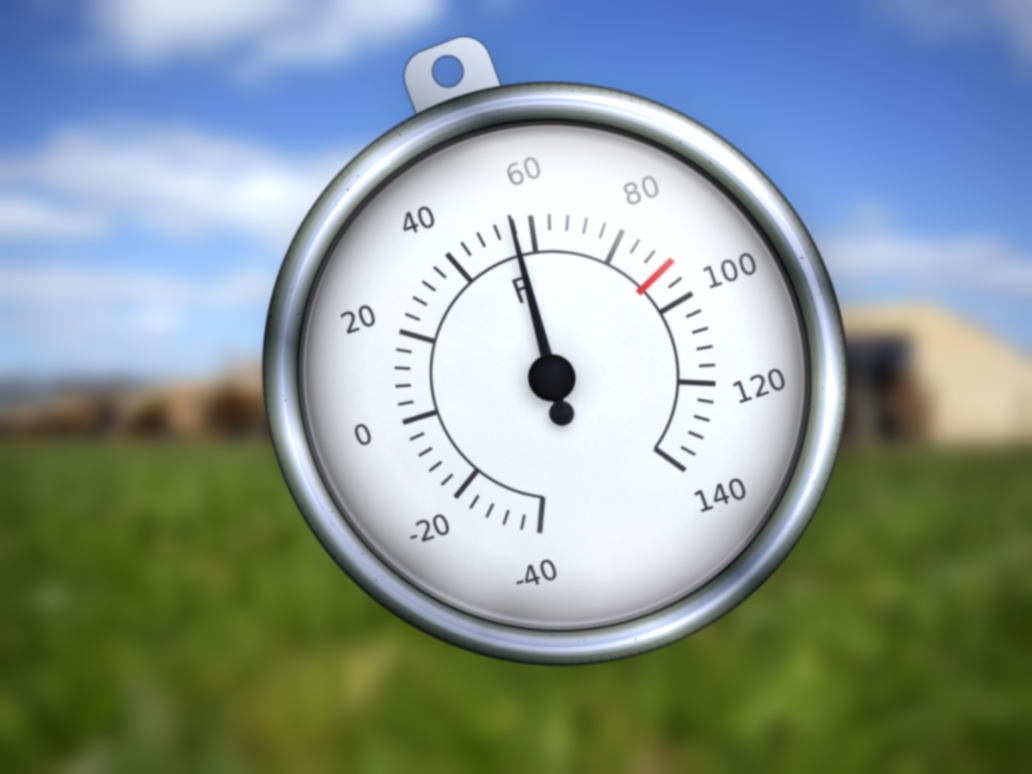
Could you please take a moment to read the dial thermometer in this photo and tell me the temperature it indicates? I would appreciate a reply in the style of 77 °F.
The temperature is 56 °F
